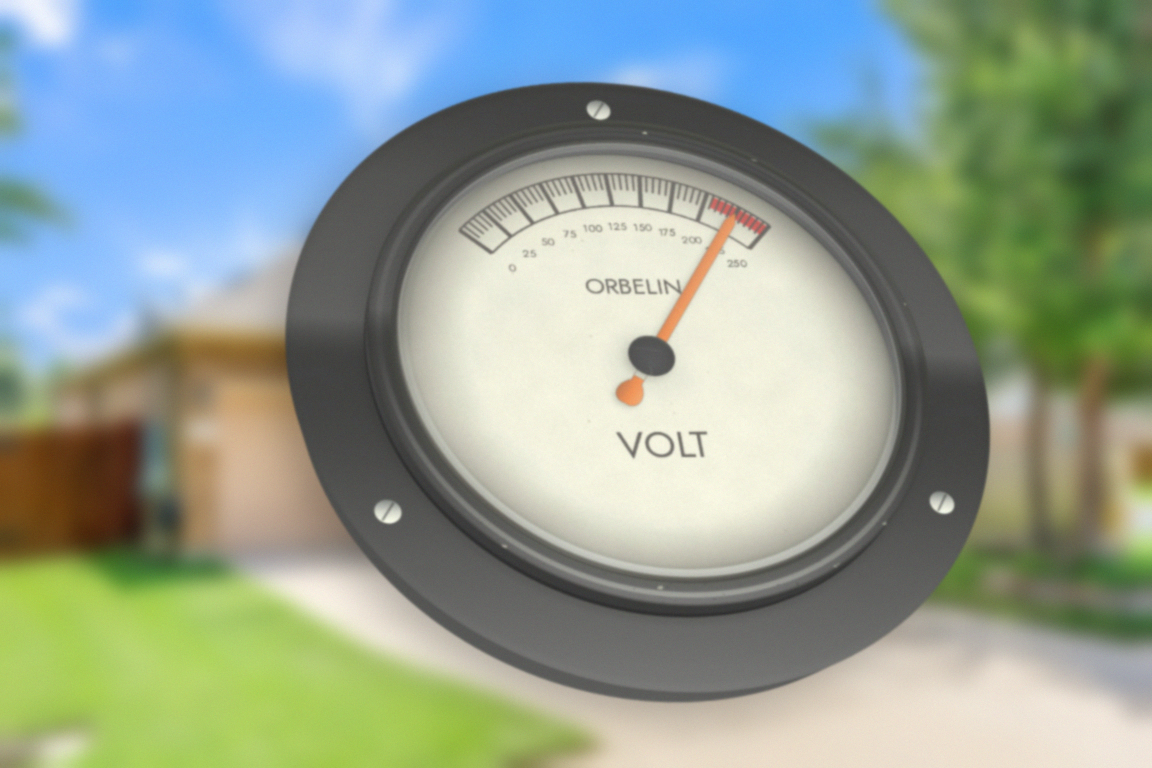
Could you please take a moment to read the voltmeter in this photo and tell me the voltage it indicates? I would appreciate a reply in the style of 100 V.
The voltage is 225 V
